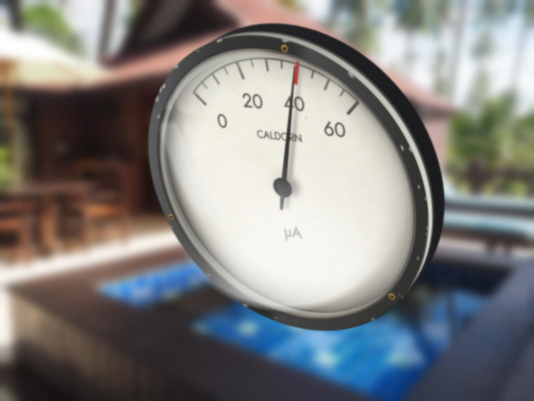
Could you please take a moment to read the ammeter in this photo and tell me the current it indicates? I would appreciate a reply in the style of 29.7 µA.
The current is 40 µA
